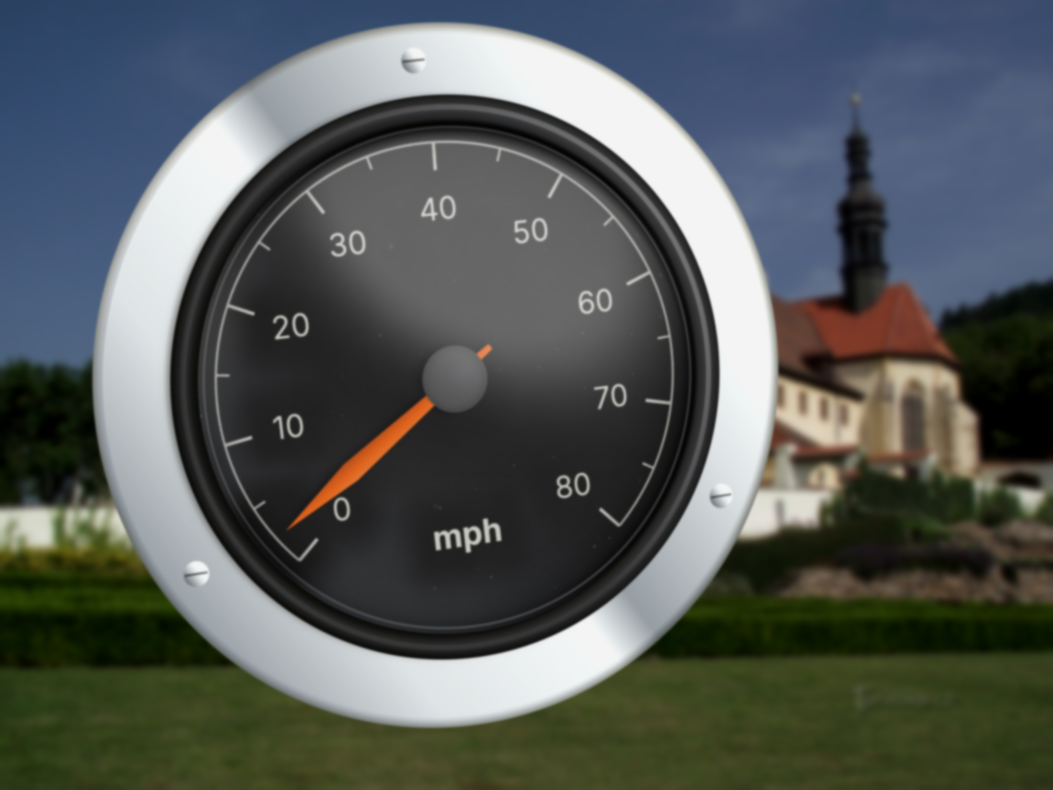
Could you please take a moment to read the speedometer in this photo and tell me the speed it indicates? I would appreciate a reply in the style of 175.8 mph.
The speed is 2.5 mph
